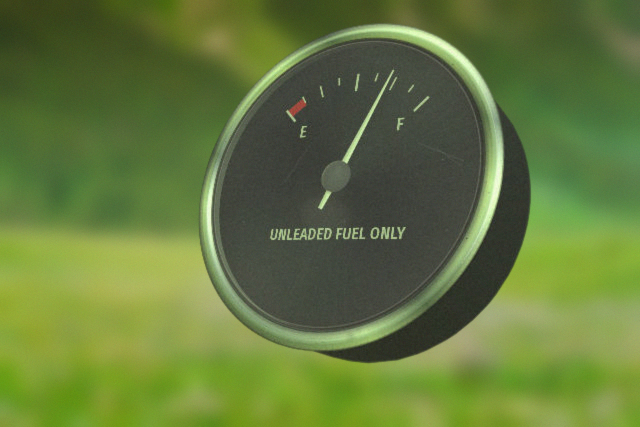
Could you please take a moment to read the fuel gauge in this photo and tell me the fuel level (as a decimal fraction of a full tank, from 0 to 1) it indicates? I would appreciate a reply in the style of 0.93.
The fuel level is 0.75
